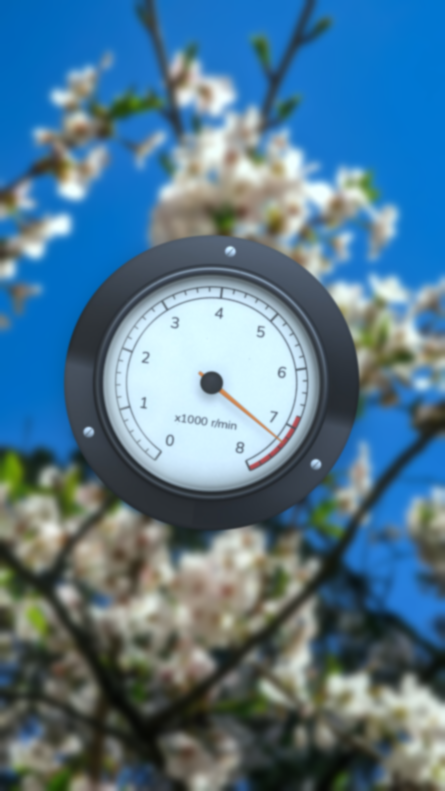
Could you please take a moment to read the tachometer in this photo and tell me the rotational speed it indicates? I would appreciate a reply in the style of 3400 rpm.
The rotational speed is 7300 rpm
